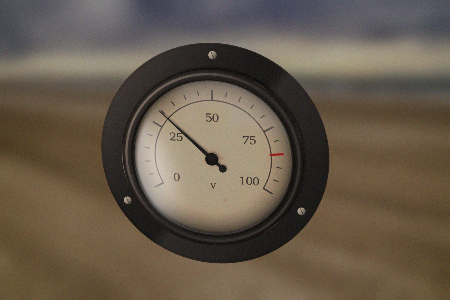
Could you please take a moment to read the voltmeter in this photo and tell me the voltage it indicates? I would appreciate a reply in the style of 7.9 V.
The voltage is 30 V
